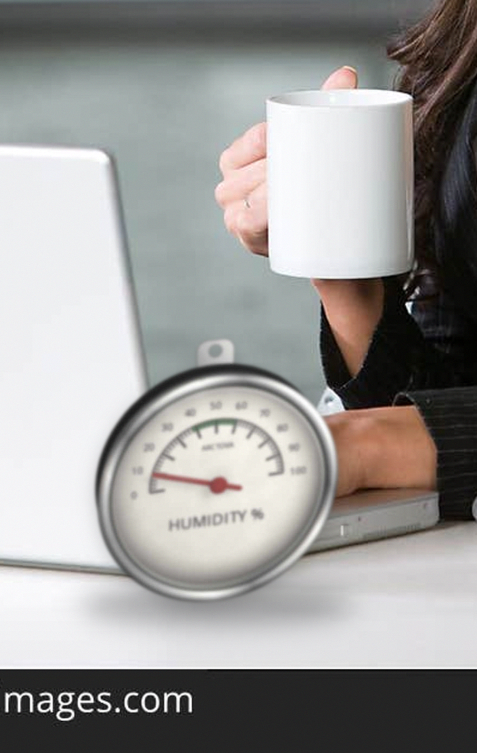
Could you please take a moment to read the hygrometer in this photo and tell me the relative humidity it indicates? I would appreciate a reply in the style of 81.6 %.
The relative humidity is 10 %
